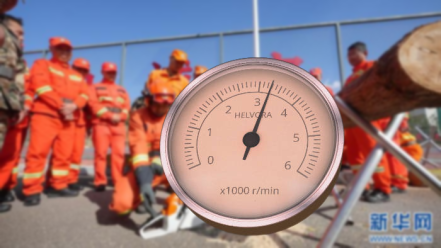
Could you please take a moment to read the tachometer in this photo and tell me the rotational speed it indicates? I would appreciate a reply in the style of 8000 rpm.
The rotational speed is 3300 rpm
